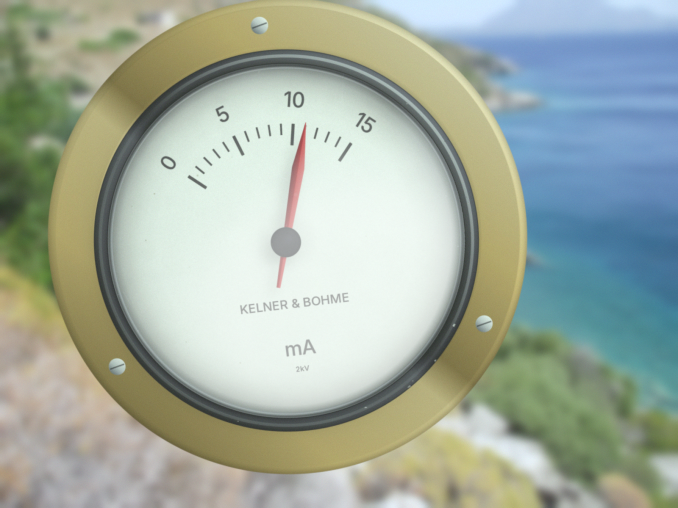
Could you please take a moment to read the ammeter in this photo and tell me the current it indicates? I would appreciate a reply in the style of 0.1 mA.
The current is 11 mA
